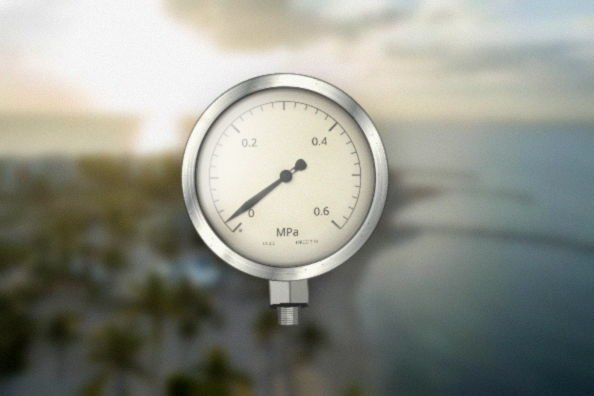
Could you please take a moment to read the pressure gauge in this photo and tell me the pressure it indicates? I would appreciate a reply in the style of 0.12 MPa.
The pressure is 0.02 MPa
